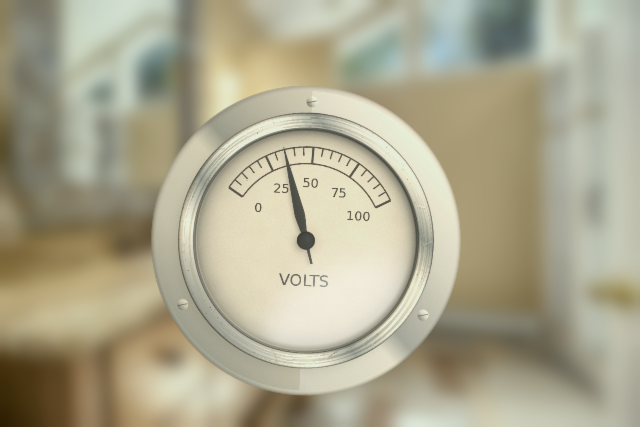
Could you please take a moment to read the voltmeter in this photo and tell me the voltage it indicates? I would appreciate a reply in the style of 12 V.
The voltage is 35 V
